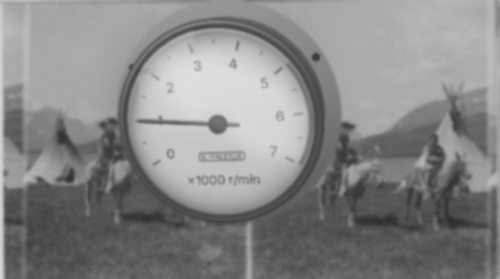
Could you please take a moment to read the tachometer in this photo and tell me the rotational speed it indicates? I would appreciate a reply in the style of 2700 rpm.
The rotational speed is 1000 rpm
